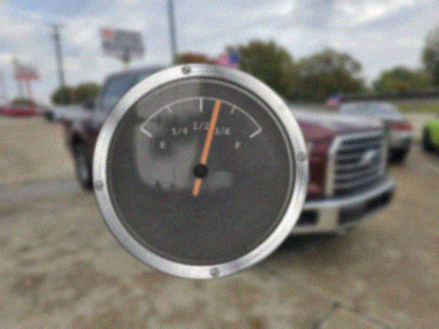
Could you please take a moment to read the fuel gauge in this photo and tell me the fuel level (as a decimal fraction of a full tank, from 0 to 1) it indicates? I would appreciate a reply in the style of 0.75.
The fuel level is 0.625
